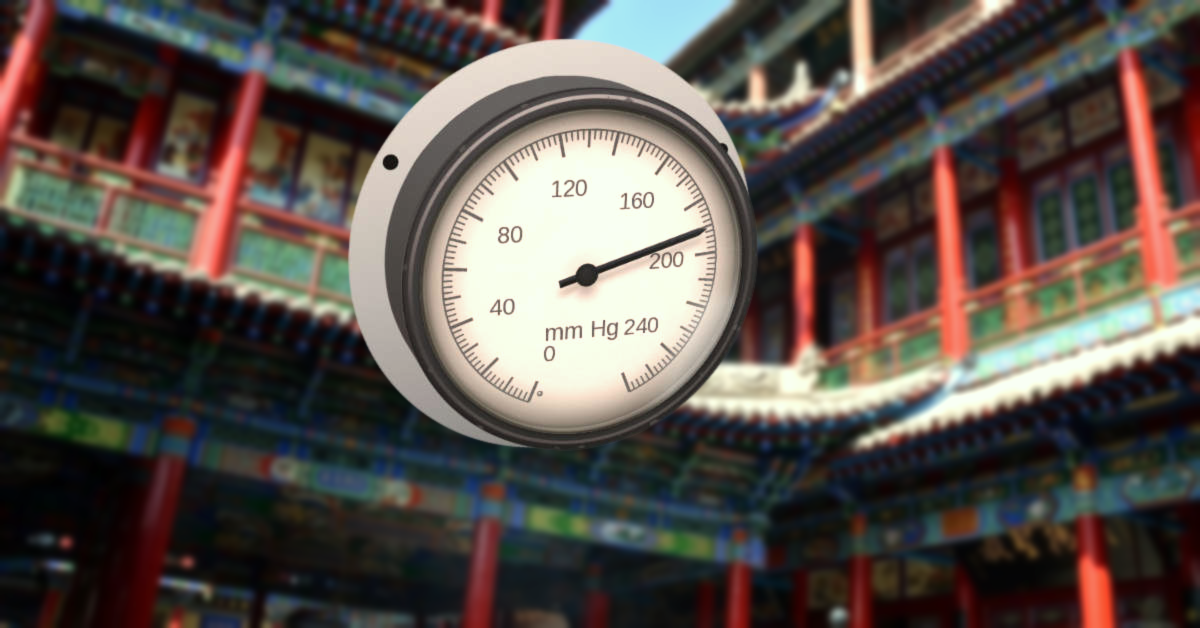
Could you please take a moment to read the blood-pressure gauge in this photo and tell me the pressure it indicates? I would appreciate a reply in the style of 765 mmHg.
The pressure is 190 mmHg
